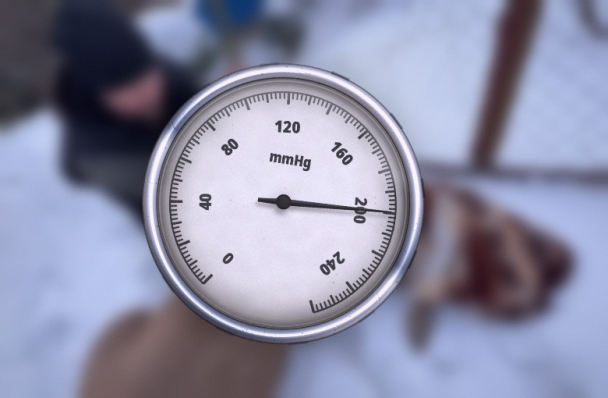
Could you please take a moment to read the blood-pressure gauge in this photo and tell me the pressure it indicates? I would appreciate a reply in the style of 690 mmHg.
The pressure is 200 mmHg
